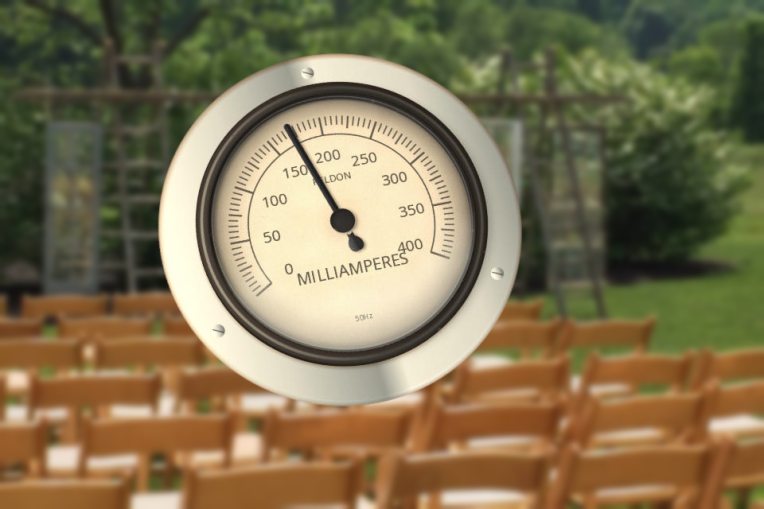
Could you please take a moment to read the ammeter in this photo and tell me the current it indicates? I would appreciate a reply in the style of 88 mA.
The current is 170 mA
